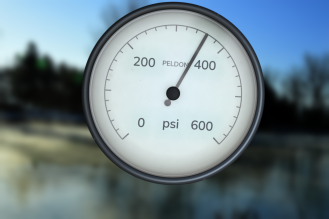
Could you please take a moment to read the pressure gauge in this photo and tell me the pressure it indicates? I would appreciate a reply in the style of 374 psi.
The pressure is 360 psi
